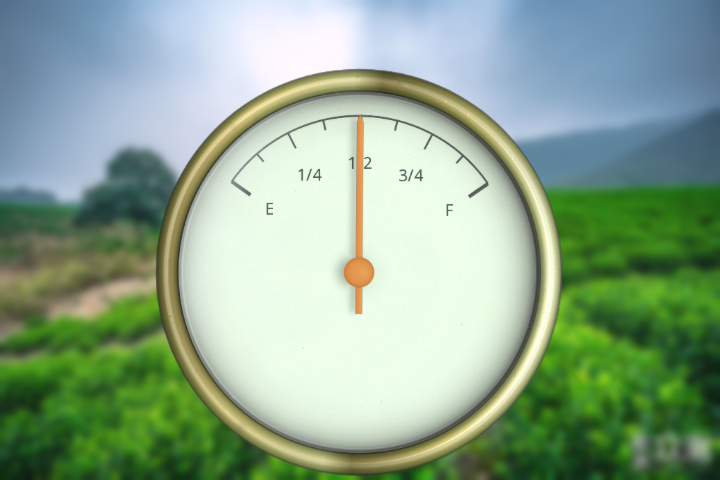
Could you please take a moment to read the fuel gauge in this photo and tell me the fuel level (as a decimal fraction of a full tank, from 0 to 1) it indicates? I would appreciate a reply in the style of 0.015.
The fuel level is 0.5
